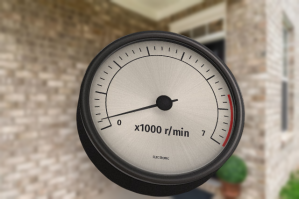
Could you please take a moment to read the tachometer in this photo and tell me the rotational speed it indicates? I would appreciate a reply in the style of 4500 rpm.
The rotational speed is 200 rpm
